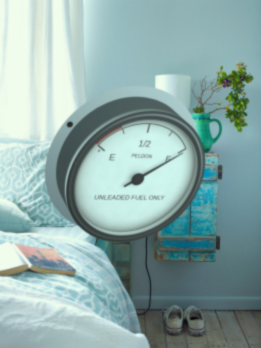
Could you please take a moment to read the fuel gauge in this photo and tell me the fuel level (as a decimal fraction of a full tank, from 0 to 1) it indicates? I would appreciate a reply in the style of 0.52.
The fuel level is 1
